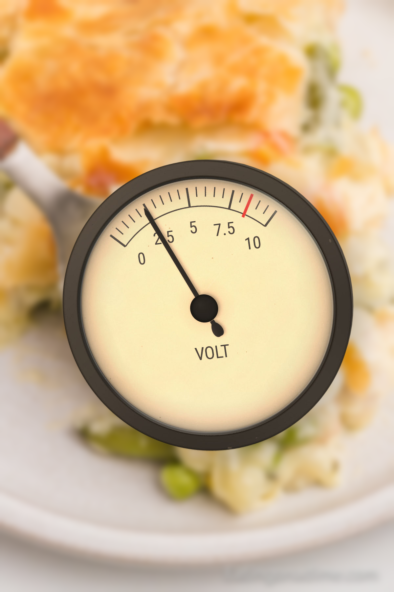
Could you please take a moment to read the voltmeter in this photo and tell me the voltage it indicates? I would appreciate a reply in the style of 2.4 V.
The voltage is 2.5 V
